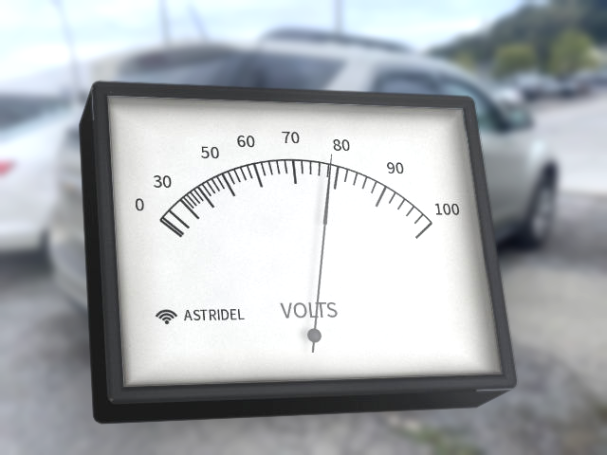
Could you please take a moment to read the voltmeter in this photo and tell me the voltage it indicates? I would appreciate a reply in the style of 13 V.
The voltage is 78 V
